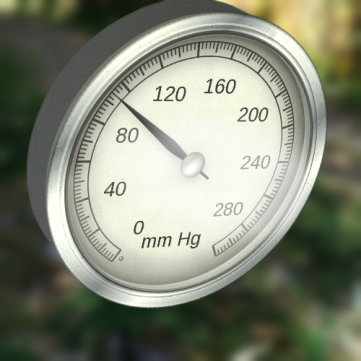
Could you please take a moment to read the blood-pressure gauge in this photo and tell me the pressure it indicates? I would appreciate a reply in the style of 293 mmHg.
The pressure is 94 mmHg
